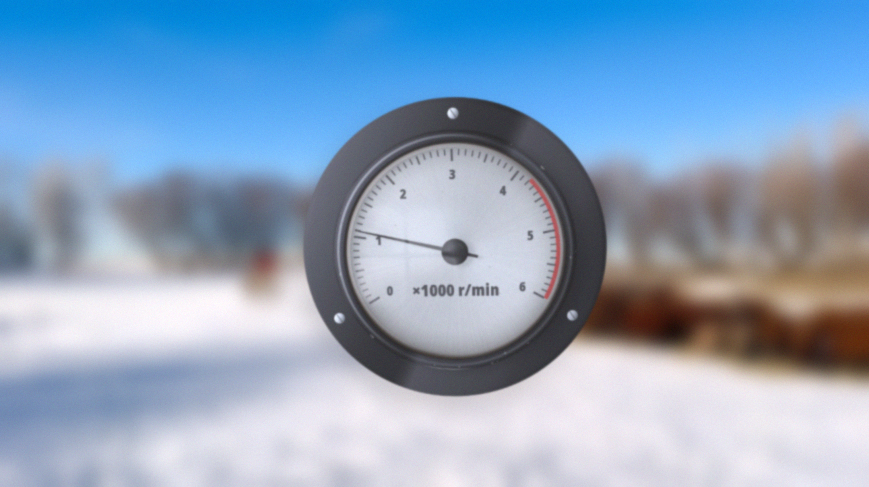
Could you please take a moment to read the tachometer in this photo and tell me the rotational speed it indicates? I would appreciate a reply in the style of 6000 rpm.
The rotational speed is 1100 rpm
